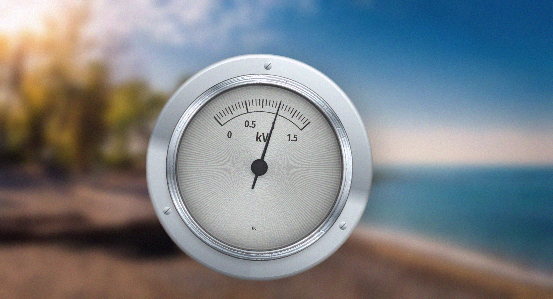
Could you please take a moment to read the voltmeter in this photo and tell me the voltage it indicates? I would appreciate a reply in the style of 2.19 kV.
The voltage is 1 kV
